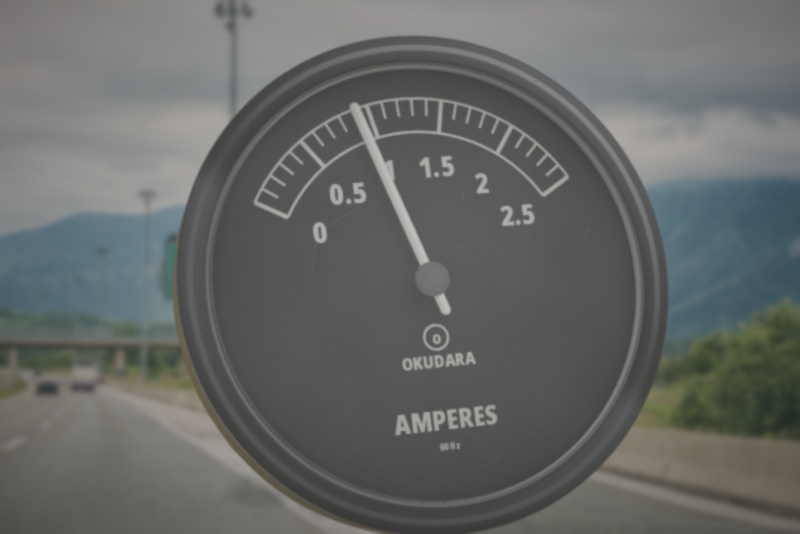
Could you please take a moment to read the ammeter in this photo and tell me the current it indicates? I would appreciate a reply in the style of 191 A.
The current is 0.9 A
